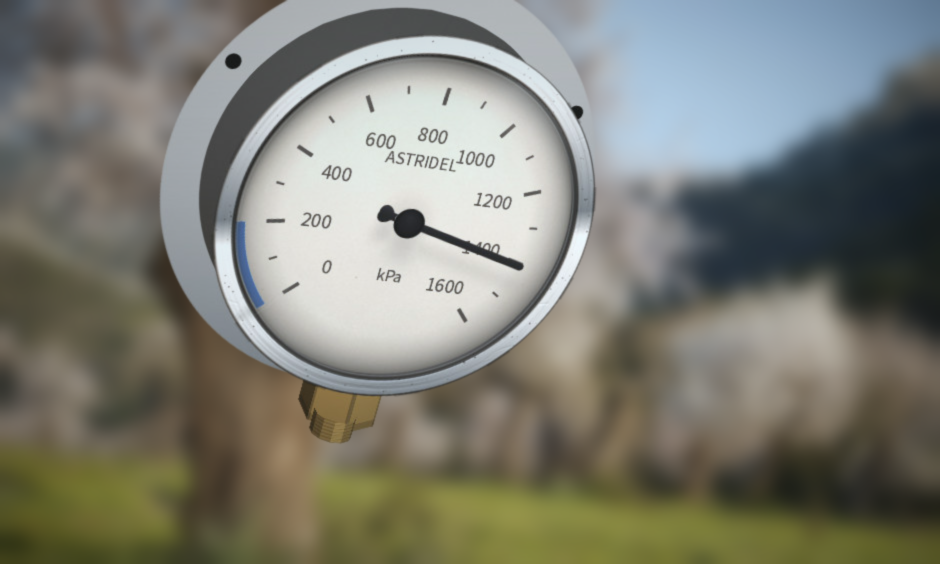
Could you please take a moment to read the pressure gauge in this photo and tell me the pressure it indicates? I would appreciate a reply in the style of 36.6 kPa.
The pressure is 1400 kPa
